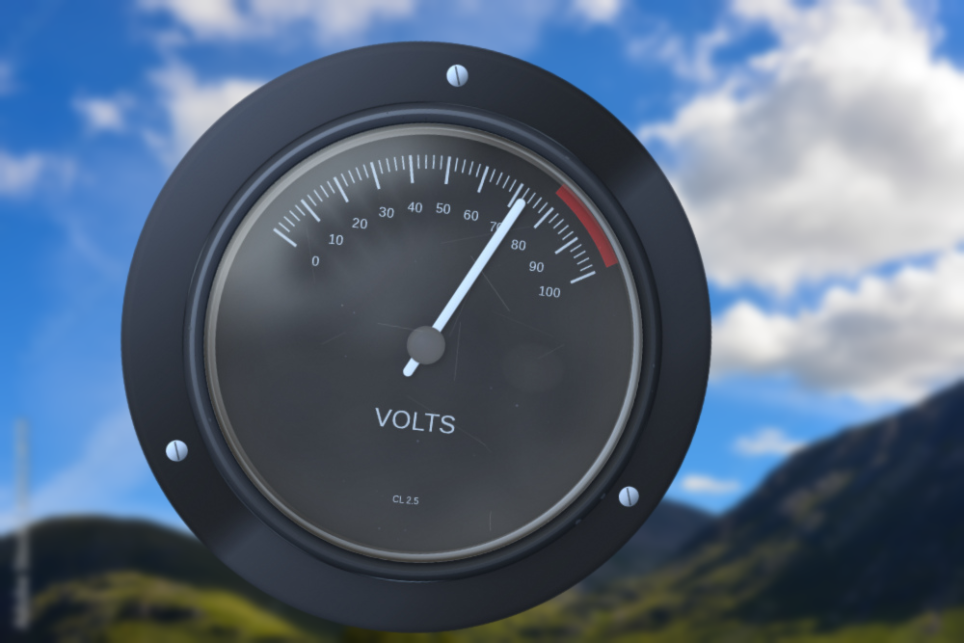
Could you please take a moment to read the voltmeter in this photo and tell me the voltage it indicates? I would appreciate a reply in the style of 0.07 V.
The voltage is 72 V
